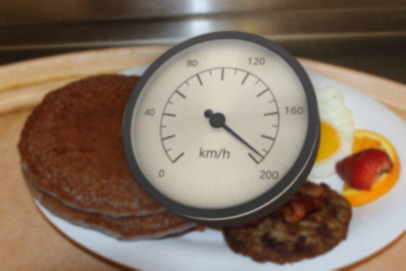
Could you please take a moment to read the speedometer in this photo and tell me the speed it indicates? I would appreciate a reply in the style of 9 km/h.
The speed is 195 km/h
